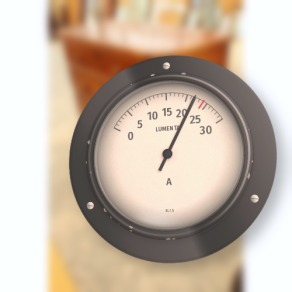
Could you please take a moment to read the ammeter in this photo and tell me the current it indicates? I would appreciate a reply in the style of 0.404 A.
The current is 22 A
